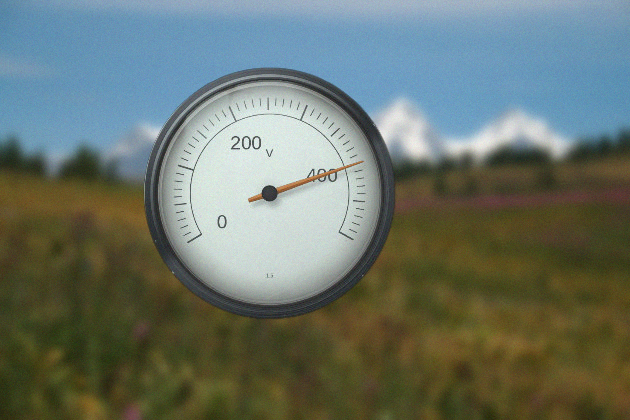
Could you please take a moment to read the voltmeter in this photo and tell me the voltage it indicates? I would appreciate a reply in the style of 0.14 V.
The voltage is 400 V
